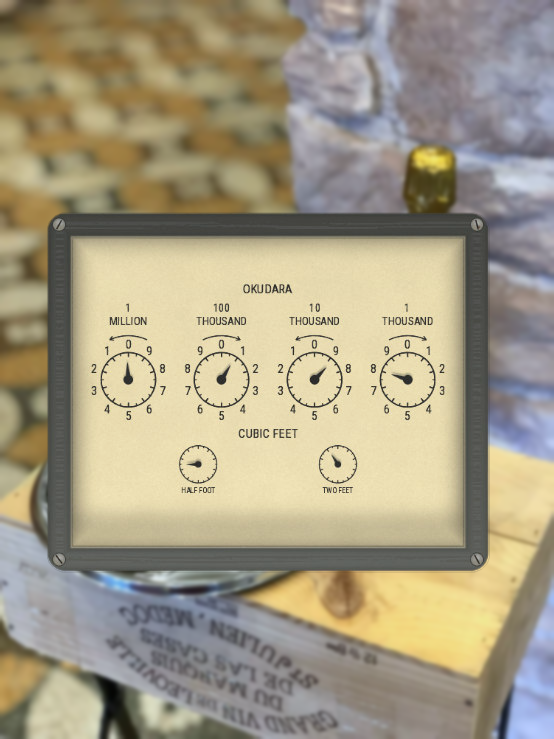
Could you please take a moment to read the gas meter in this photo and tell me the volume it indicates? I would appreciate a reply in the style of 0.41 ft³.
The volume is 8800 ft³
